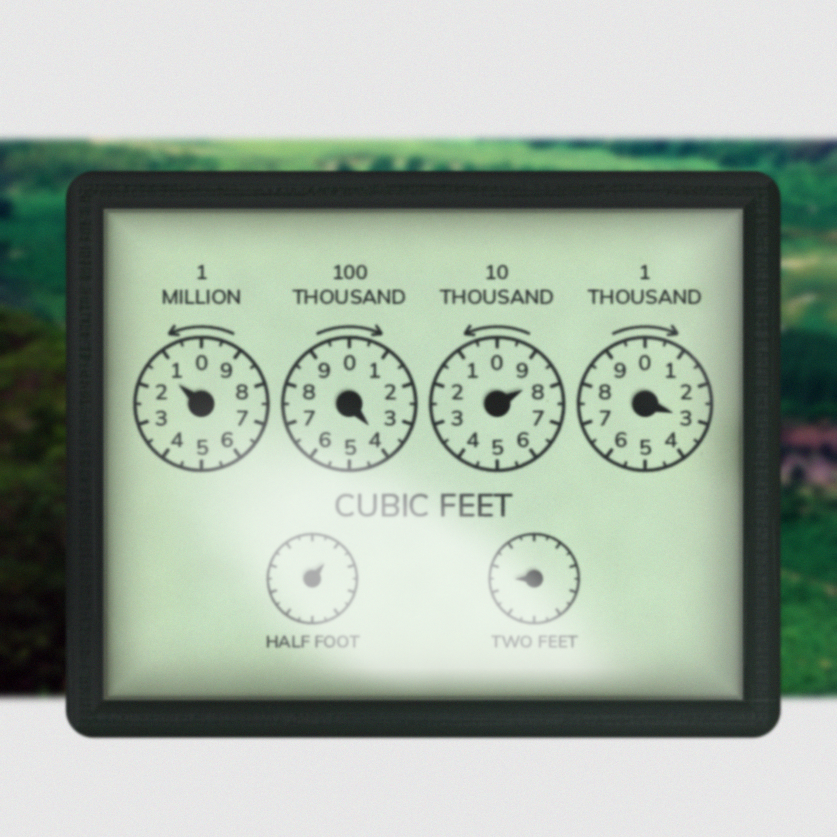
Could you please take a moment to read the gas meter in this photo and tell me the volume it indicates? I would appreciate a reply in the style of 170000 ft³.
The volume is 138300 ft³
